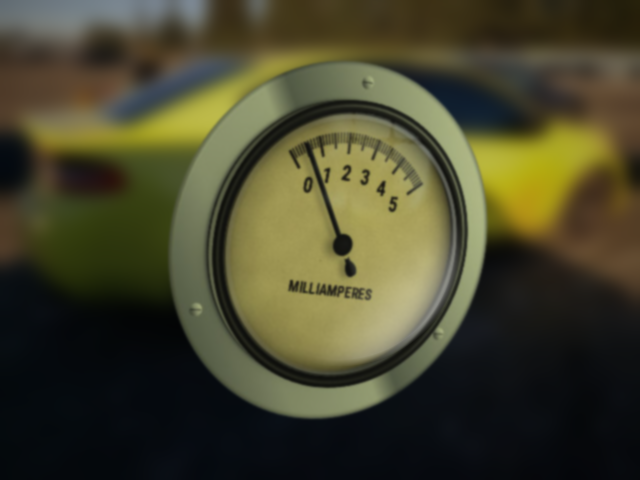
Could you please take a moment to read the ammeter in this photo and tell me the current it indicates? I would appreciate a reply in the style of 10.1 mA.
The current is 0.5 mA
